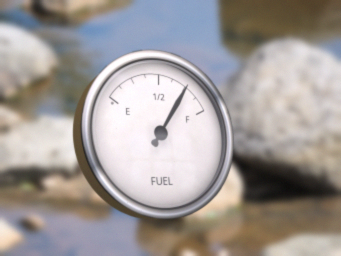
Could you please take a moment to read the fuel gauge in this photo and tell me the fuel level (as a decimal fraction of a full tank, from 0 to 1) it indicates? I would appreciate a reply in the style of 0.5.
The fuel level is 0.75
